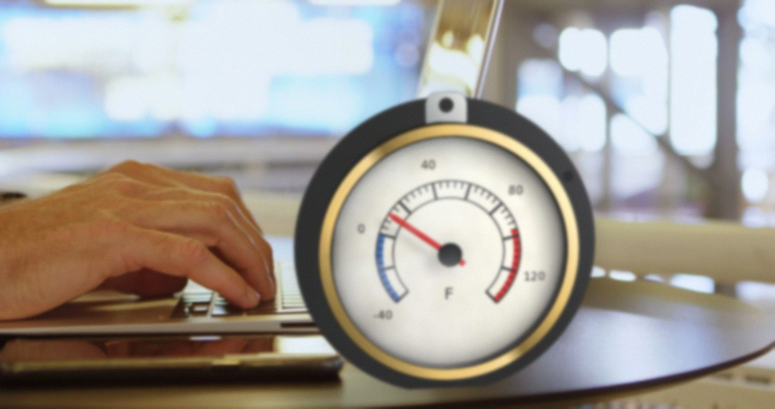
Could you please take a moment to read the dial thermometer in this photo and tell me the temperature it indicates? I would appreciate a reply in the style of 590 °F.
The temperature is 12 °F
